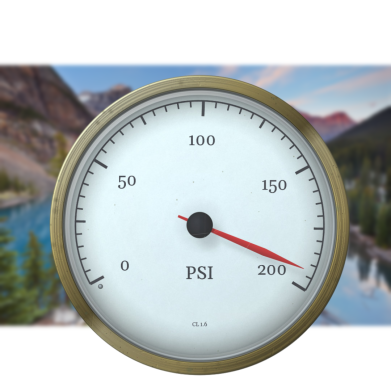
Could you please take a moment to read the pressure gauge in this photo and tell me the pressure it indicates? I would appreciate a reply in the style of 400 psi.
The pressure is 192.5 psi
